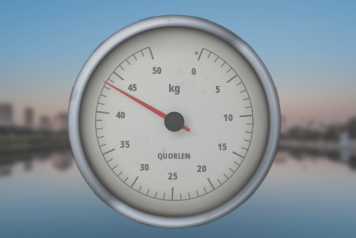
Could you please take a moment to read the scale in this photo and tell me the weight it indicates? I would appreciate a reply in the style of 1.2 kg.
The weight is 43.5 kg
